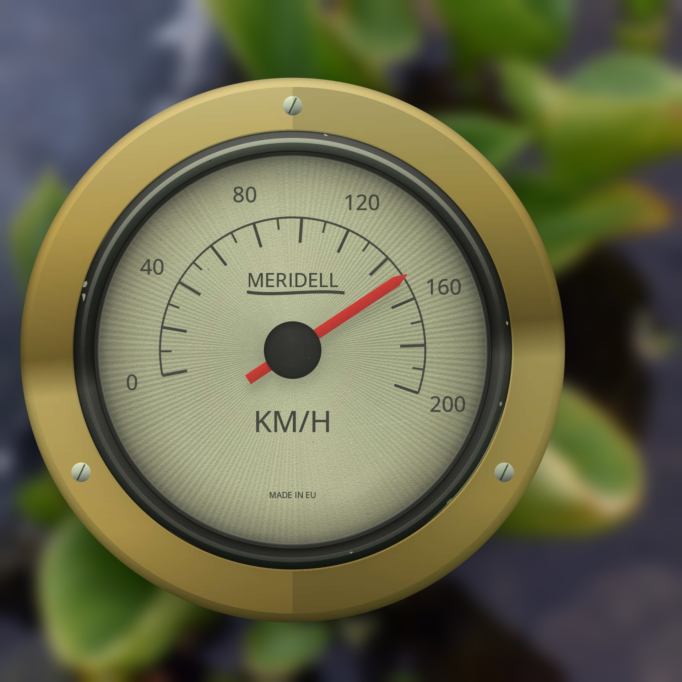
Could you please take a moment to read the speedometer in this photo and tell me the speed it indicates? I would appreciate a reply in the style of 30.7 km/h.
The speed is 150 km/h
